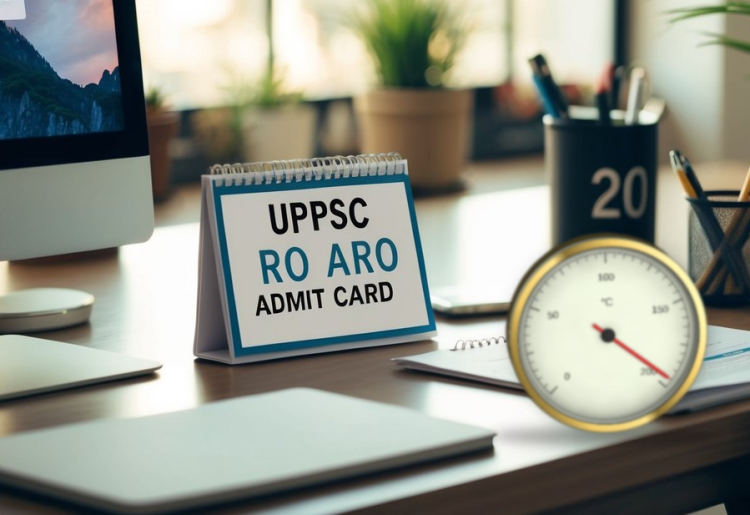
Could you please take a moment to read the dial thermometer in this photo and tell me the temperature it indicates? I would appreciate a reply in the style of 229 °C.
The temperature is 195 °C
